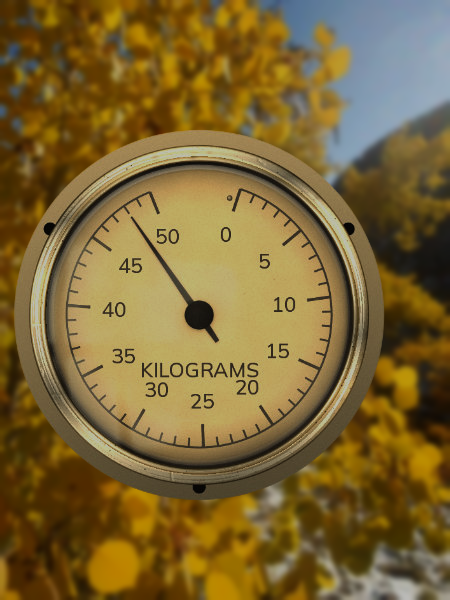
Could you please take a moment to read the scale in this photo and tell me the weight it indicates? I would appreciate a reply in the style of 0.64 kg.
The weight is 48 kg
